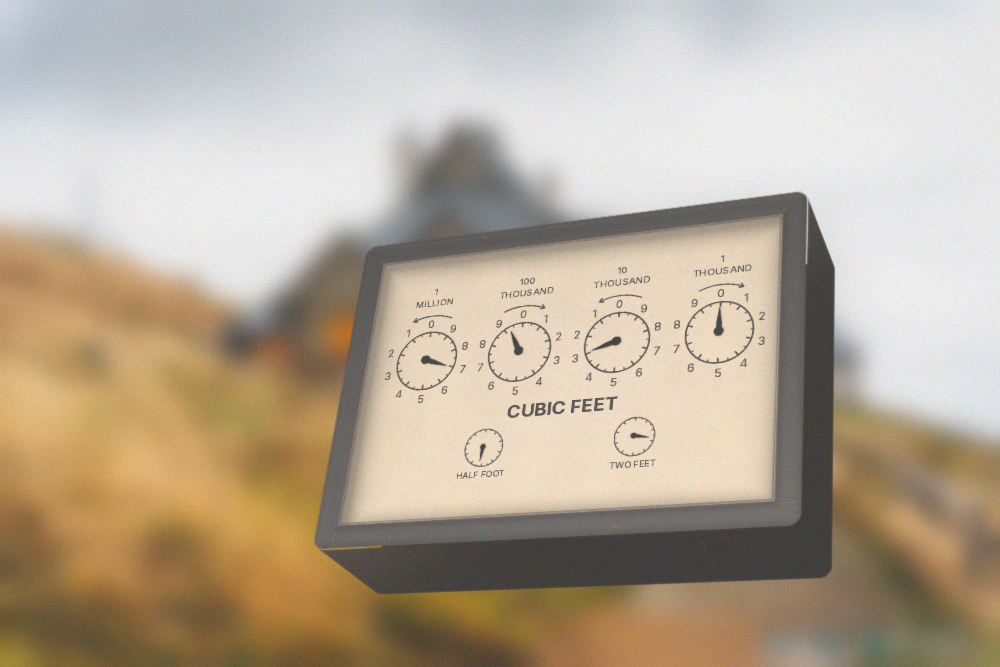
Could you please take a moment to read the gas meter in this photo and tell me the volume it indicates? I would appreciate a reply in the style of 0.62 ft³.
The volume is 693000 ft³
